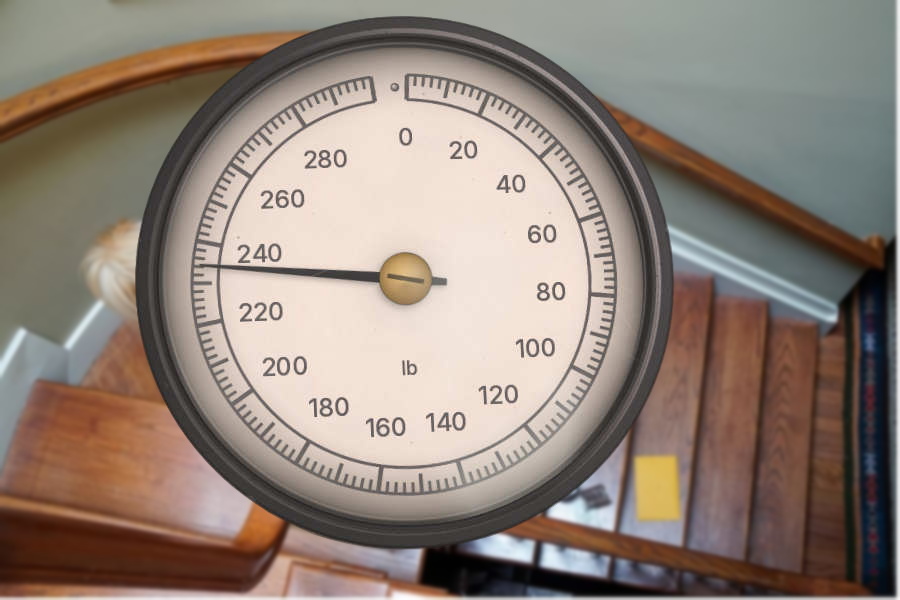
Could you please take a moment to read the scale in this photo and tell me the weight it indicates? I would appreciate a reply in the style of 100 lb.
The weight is 234 lb
